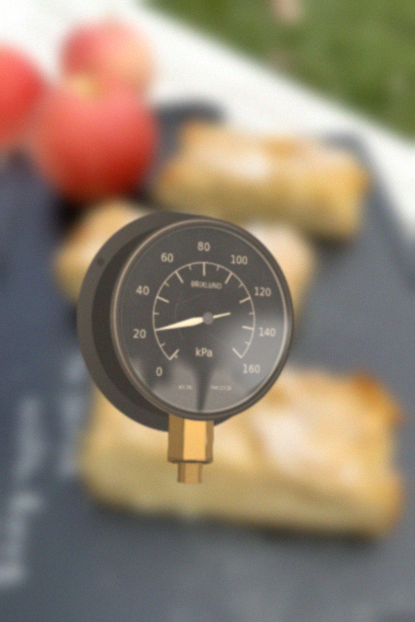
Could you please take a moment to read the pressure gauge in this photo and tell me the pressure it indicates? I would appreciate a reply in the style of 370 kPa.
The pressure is 20 kPa
